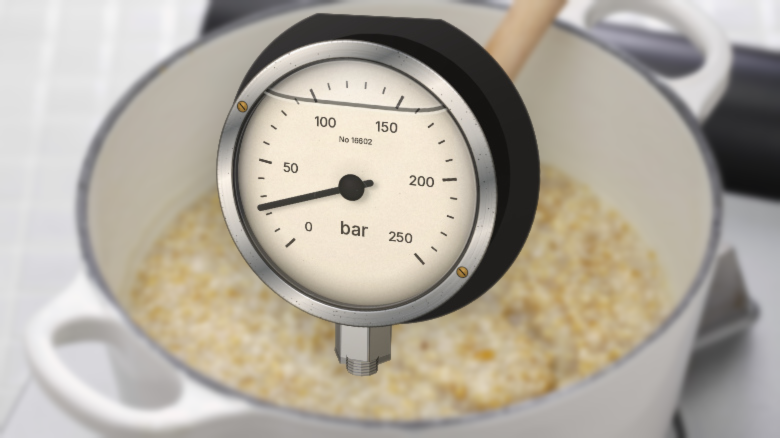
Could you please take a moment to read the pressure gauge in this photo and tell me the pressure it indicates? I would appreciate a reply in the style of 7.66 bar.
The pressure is 25 bar
